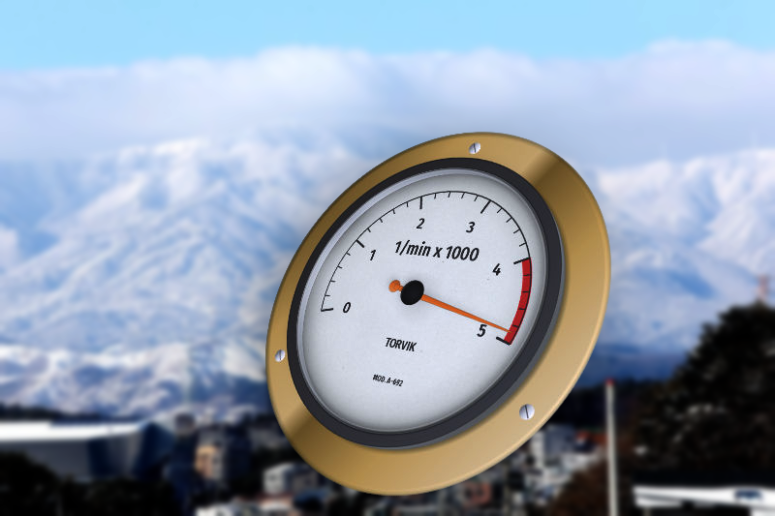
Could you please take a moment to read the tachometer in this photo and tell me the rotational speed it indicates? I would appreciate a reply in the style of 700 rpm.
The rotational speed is 4900 rpm
